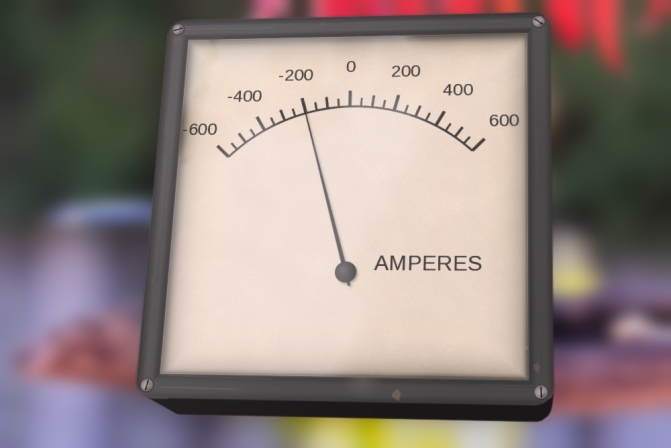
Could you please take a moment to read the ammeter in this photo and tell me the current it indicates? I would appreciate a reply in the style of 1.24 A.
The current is -200 A
